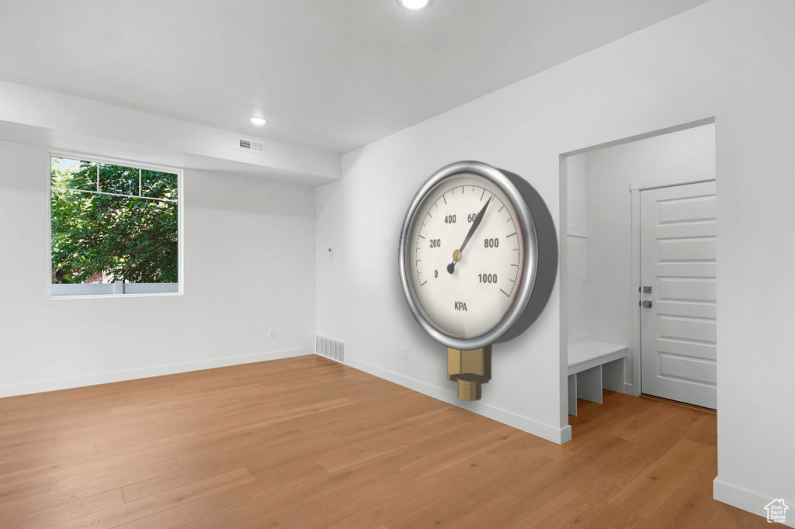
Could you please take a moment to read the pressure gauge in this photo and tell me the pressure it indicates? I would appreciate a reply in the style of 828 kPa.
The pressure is 650 kPa
